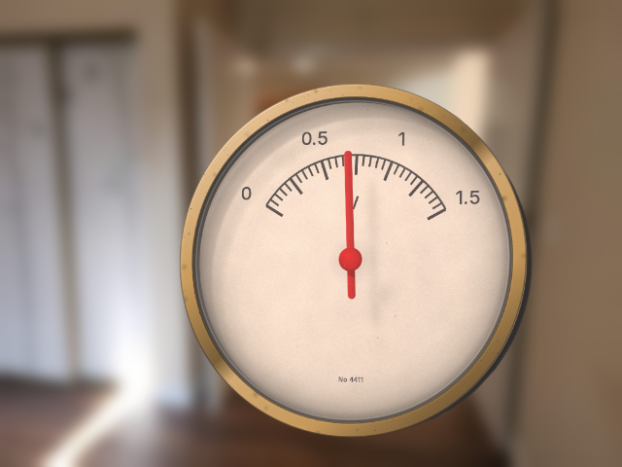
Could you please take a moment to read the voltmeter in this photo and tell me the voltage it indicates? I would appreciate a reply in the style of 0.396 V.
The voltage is 0.7 V
